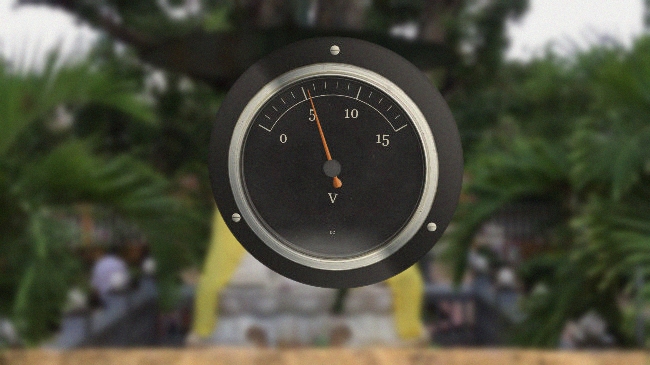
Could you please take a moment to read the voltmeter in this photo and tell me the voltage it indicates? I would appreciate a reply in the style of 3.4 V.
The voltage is 5.5 V
